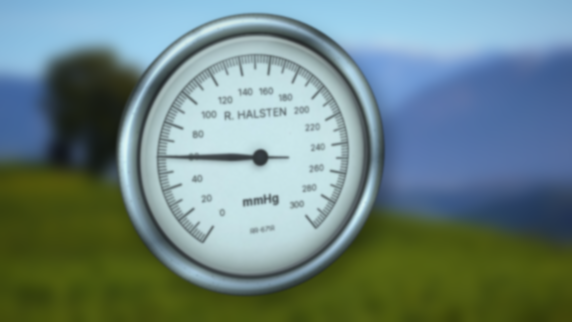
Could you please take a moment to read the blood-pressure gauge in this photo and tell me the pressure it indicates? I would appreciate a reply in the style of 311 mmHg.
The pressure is 60 mmHg
